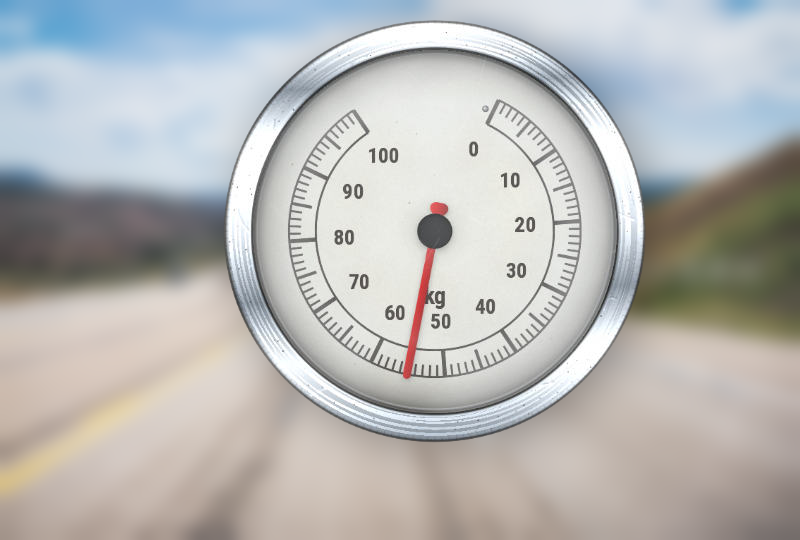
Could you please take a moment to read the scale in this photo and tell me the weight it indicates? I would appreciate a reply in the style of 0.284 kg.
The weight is 55 kg
